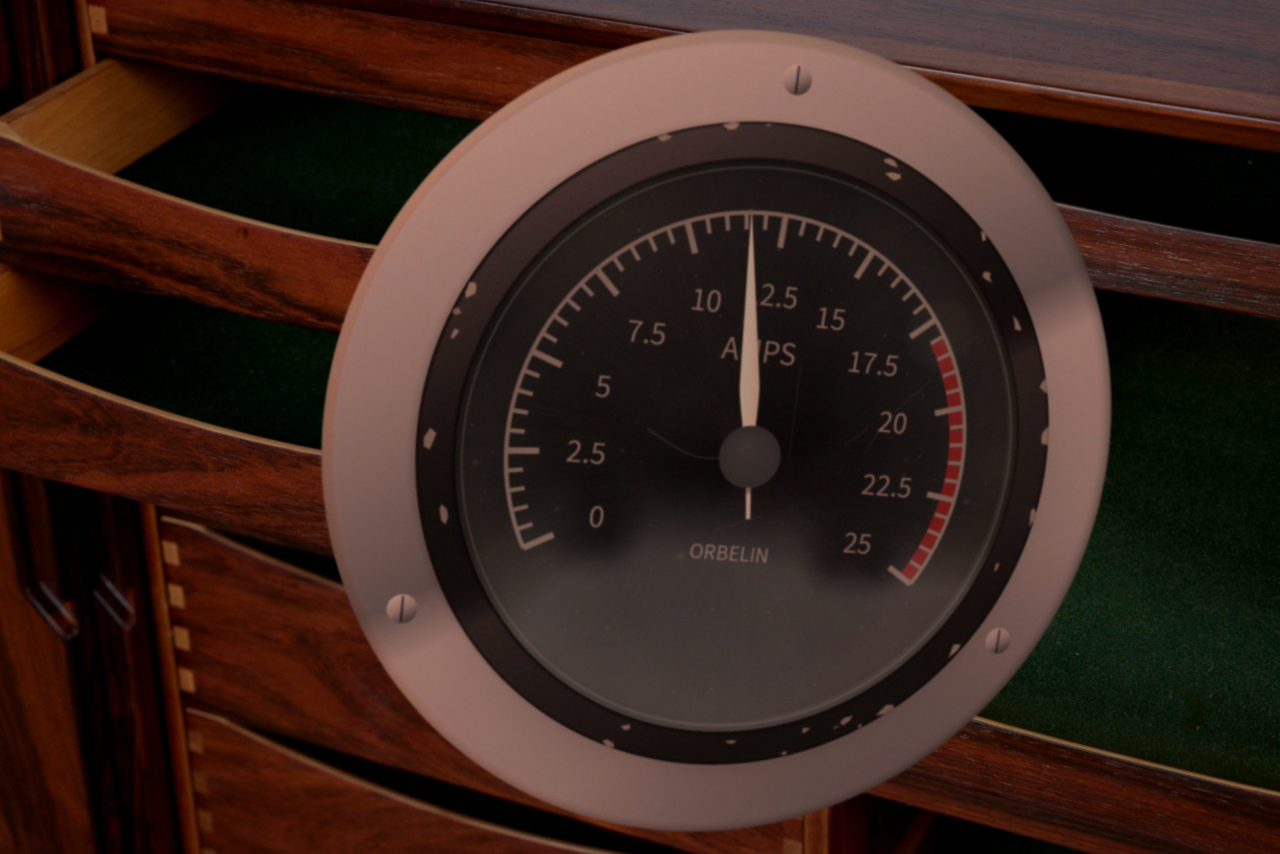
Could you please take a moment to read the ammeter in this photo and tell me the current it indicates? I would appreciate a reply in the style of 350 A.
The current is 11.5 A
